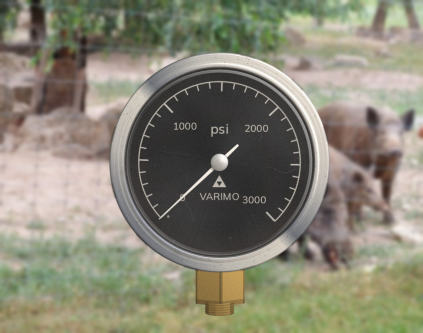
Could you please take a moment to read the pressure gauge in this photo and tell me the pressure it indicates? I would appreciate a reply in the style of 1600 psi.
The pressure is 0 psi
